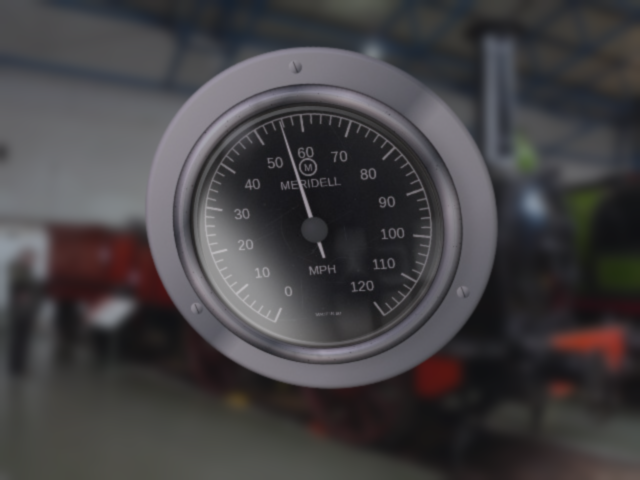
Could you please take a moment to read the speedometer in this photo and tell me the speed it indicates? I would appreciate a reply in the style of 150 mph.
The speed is 56 mph
